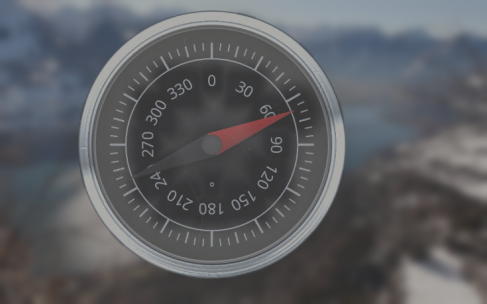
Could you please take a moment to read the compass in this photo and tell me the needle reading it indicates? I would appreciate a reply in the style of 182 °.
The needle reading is 67.5 °
